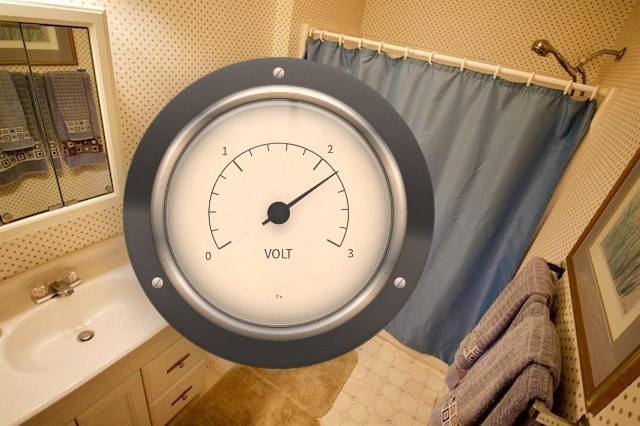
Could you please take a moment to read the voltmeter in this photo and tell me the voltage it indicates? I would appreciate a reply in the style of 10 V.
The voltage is 2.2 V
